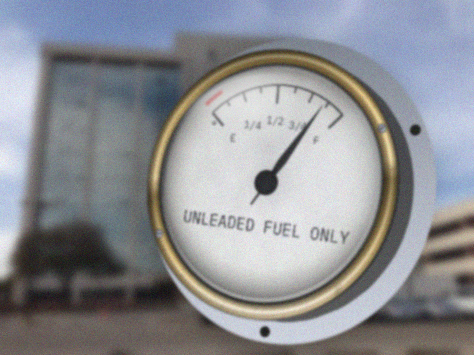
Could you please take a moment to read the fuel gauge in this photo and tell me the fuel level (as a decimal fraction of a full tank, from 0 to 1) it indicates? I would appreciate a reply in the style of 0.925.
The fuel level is 0.875
